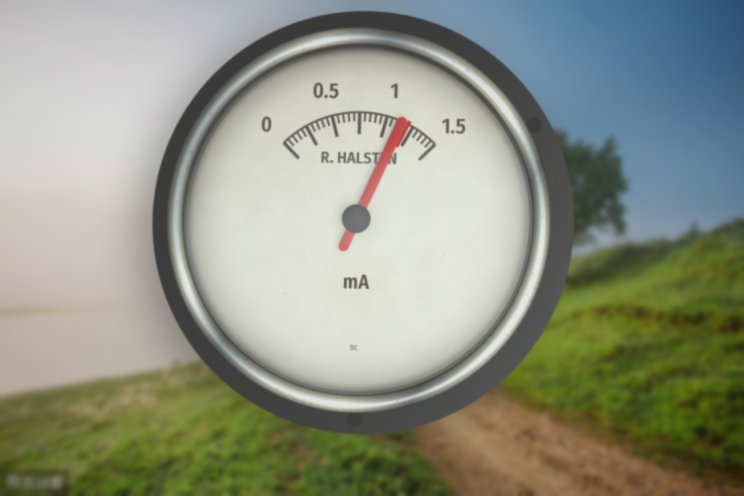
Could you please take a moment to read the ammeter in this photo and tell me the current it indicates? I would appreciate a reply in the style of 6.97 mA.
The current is 1.15 mA
